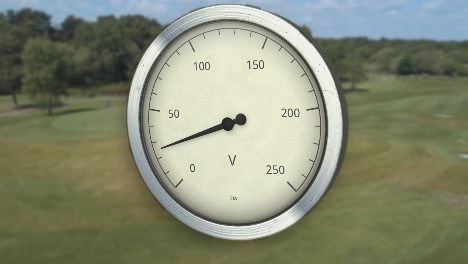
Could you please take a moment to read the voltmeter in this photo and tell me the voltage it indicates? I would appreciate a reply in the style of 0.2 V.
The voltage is 25 V
